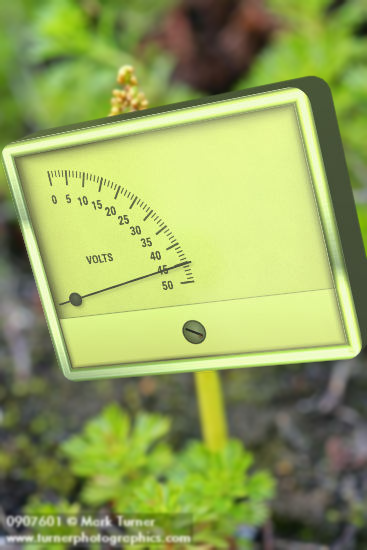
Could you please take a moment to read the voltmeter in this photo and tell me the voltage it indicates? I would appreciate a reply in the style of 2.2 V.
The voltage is 45 V
